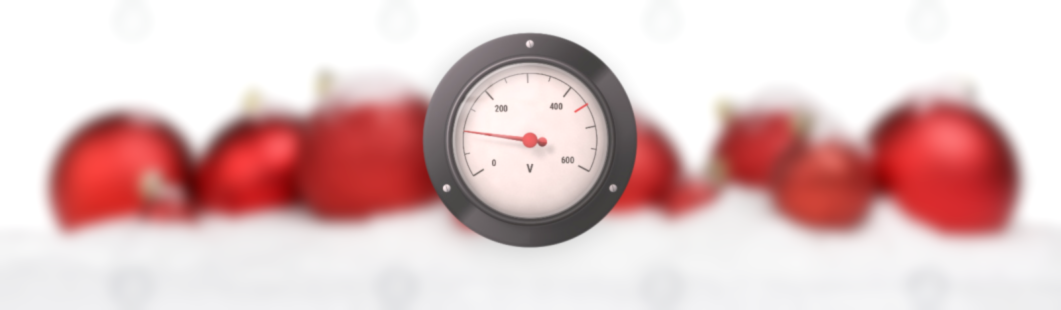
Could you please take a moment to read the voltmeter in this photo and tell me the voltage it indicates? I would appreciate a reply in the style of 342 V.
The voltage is 100 V
